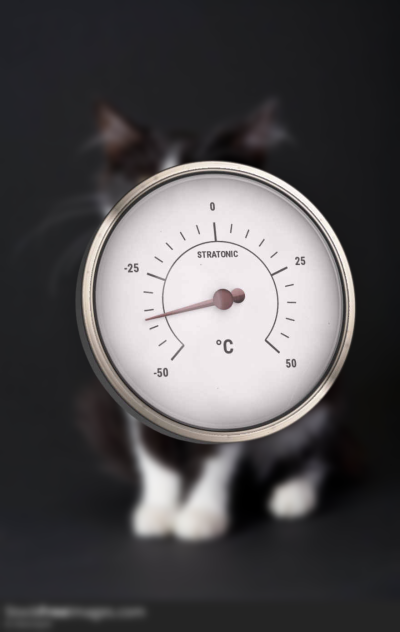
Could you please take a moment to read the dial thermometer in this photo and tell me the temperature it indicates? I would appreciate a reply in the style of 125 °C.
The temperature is -37.5 °C
